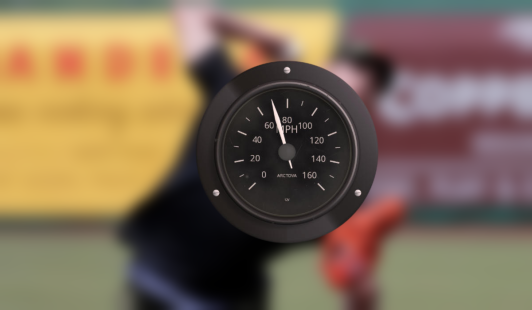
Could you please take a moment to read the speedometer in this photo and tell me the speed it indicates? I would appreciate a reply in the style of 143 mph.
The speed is 70 mph
